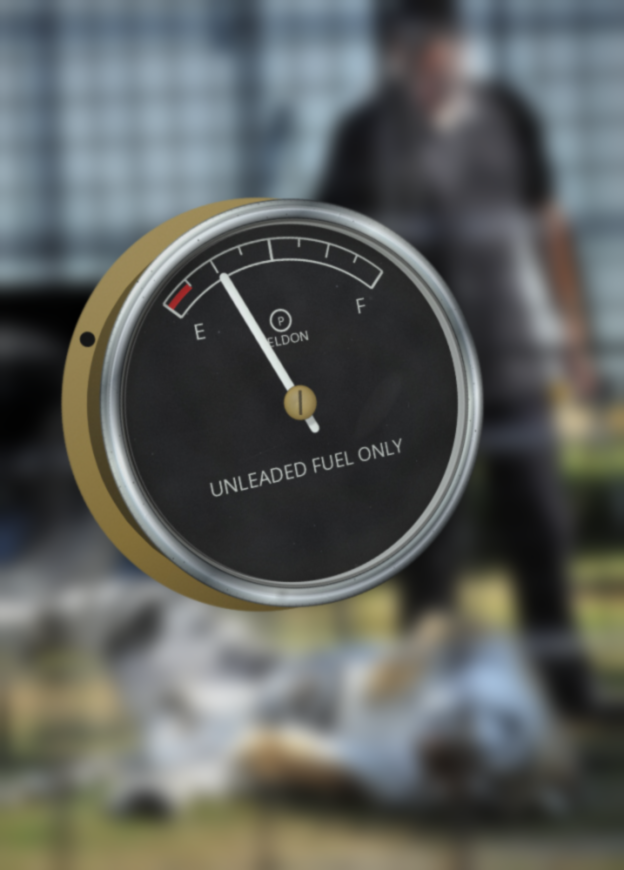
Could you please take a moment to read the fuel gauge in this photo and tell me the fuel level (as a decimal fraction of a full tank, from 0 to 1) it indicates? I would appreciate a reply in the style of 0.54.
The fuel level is 0.25
